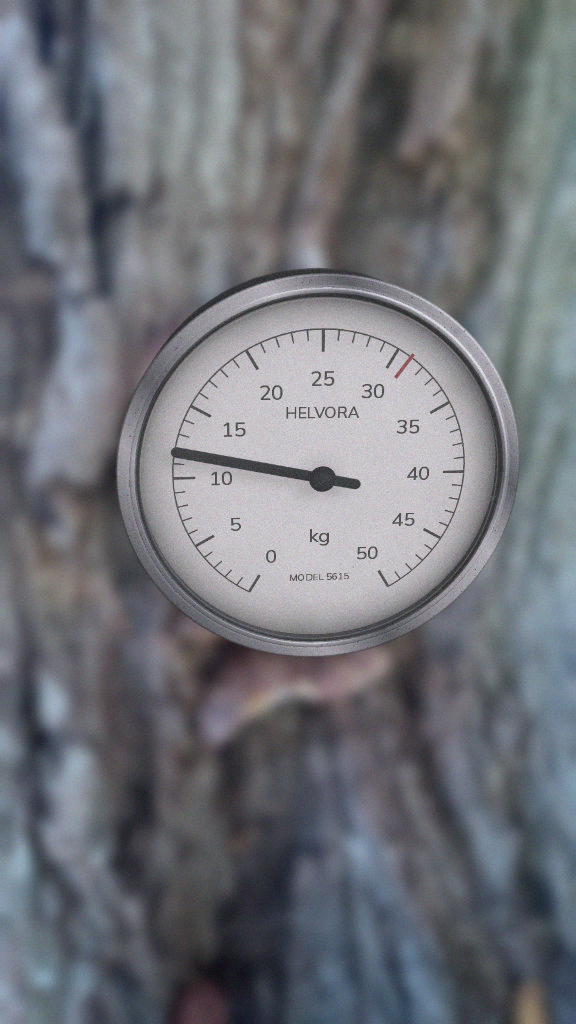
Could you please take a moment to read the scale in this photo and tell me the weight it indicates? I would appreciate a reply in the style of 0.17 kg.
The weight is 12 kg
